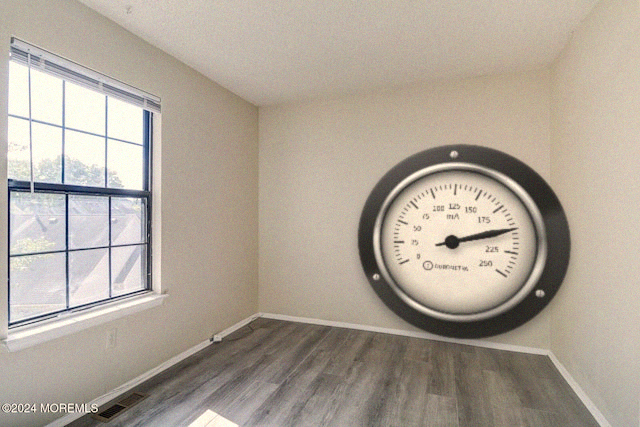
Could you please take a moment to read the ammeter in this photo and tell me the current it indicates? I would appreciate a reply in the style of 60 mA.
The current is 200 mA
